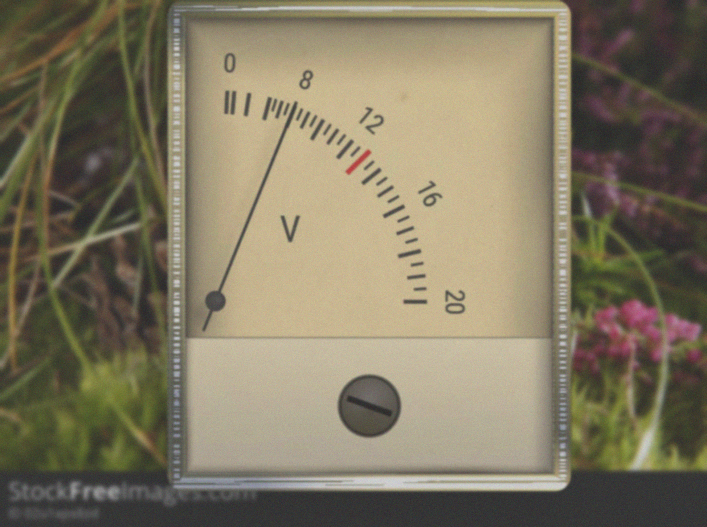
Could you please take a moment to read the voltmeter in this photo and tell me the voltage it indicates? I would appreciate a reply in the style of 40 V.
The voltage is 8 V
